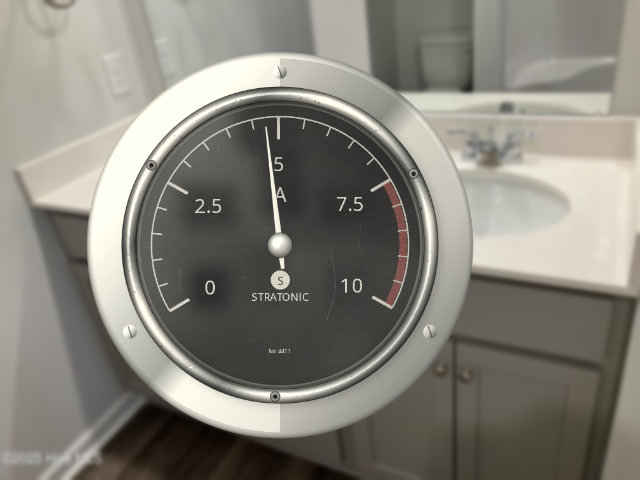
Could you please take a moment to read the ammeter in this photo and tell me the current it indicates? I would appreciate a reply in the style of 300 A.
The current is 4.75 A
